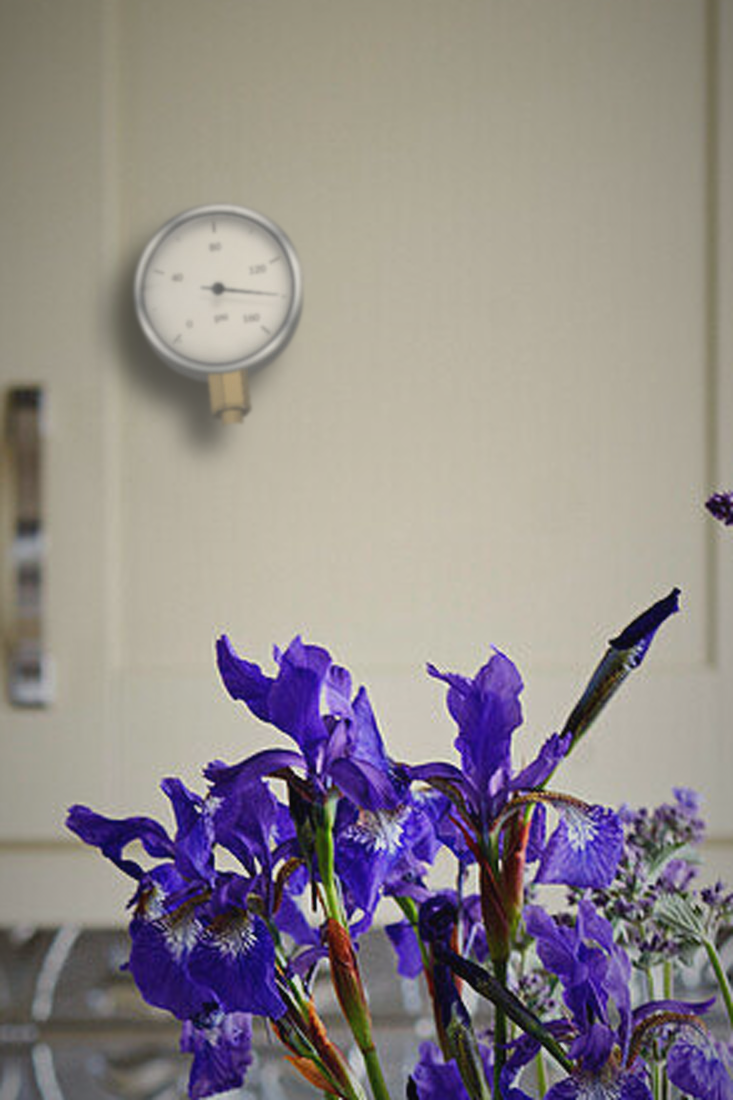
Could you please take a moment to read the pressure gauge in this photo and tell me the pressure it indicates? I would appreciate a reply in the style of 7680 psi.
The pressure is 140 psi
